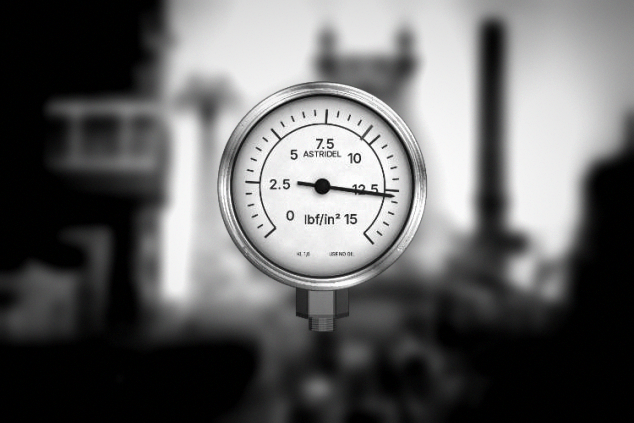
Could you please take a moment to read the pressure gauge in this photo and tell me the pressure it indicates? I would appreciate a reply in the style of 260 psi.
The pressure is 12.75 psi
